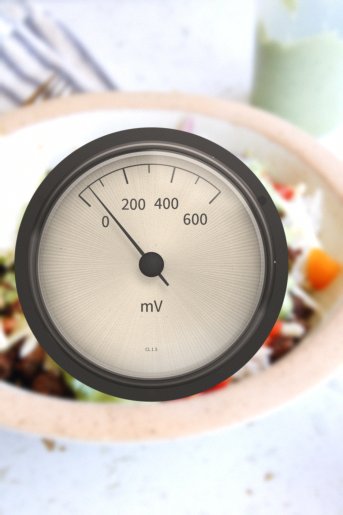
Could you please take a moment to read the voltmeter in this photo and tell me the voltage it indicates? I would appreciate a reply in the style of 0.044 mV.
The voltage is 50 mV
